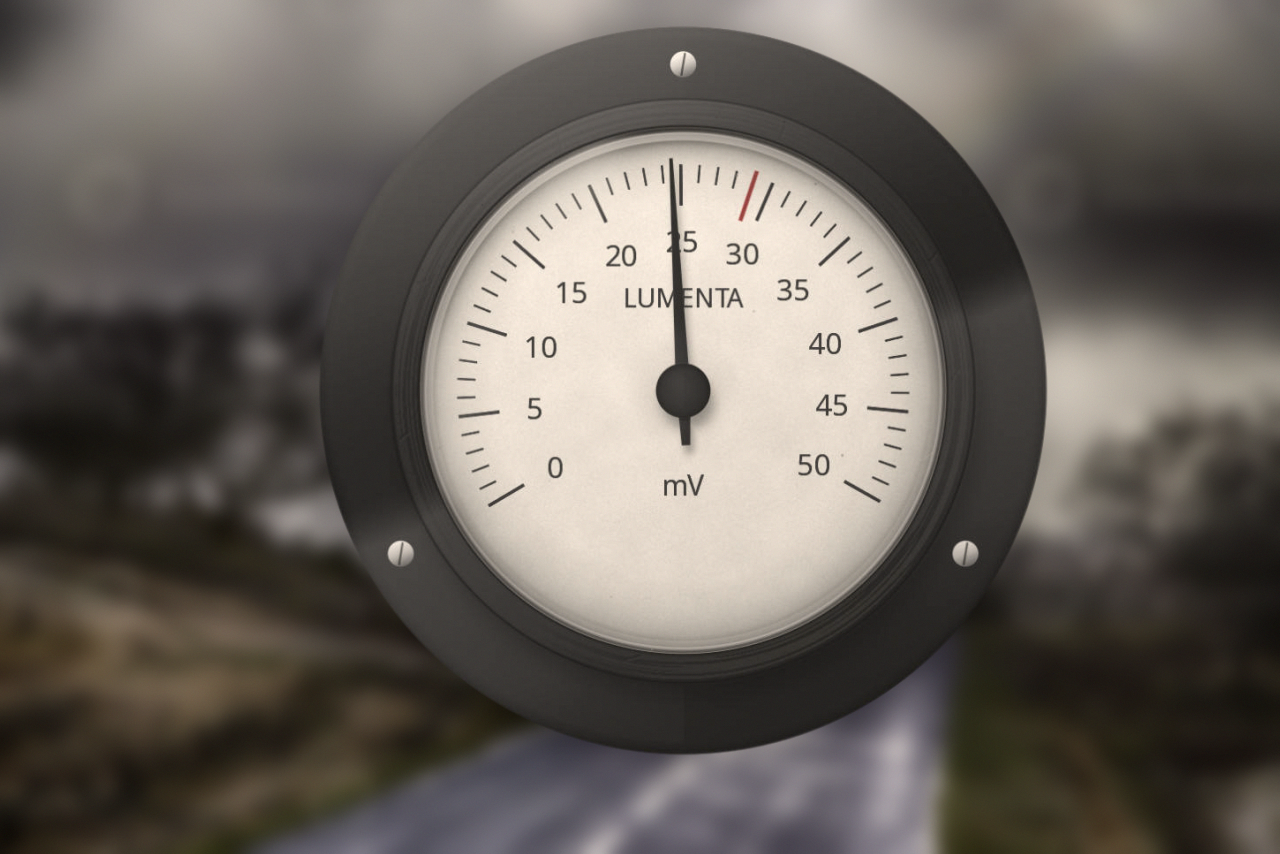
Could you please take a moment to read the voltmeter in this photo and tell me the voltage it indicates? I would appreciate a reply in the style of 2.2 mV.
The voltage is 24.5 mV
